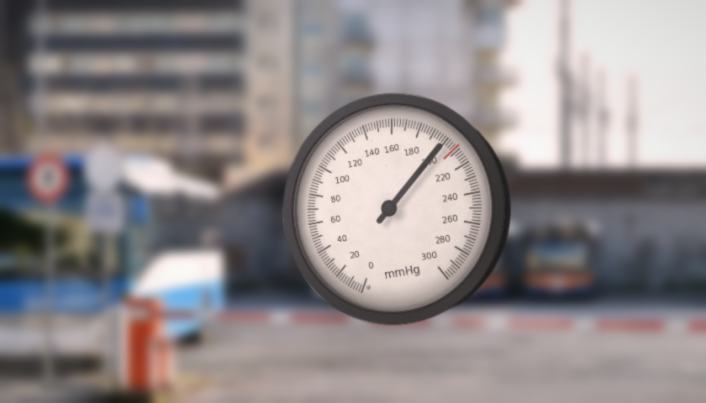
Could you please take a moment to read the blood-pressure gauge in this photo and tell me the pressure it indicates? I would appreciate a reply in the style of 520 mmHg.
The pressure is 200 mmHg
